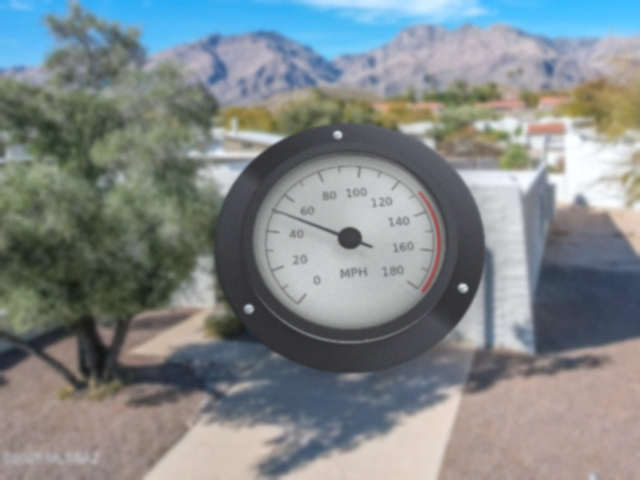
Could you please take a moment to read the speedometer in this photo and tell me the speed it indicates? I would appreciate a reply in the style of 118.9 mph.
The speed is 50 mph
